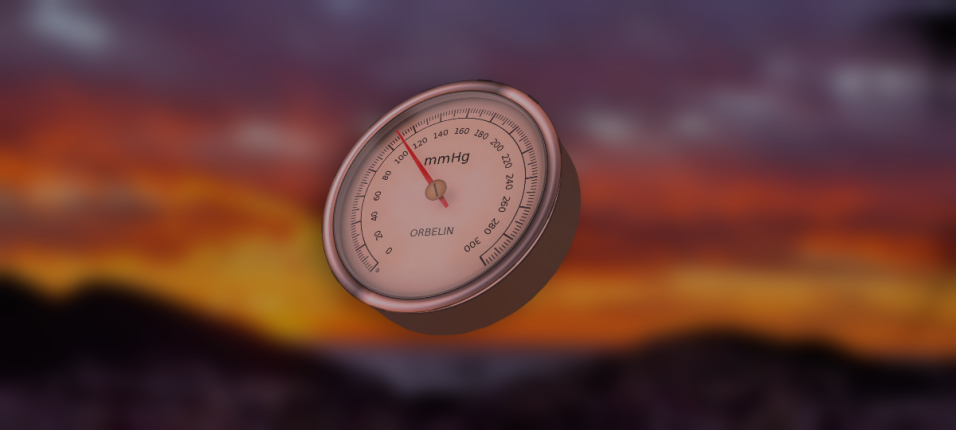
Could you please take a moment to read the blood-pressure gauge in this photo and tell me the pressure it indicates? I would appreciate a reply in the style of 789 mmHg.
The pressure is 110 mmHg
